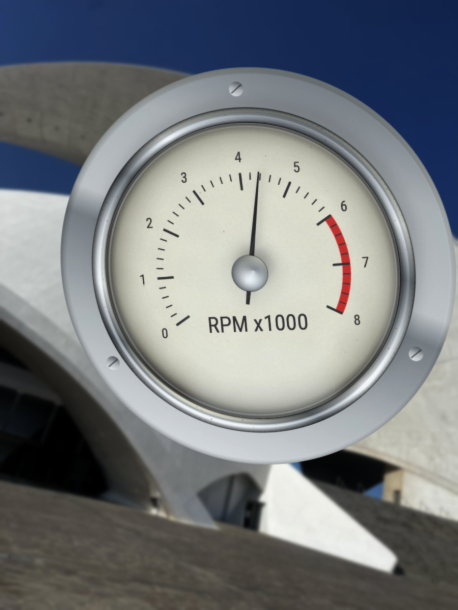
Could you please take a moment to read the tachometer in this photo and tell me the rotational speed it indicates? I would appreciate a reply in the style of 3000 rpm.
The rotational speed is 4400 rpm
